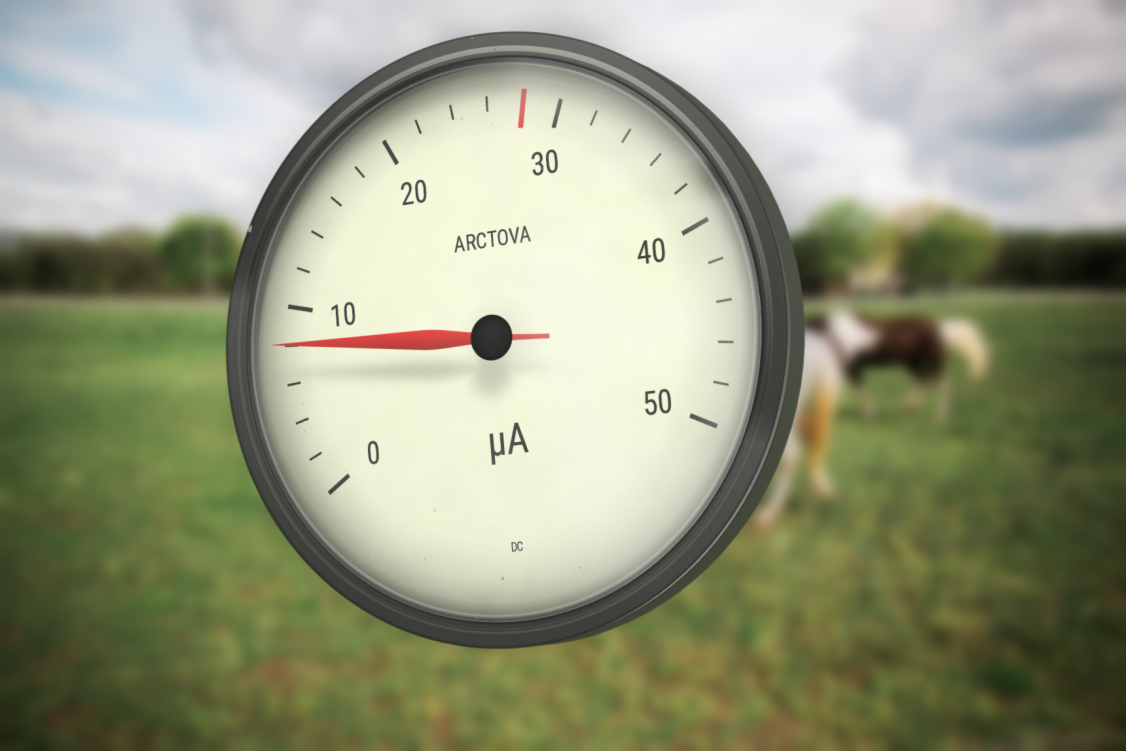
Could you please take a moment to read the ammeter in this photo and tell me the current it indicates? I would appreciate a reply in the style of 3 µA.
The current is 8 µA
